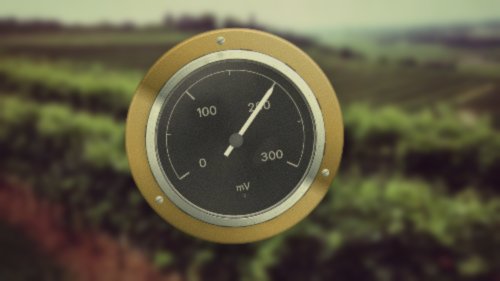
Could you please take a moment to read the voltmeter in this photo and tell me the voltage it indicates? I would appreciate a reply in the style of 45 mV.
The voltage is 200 mV
